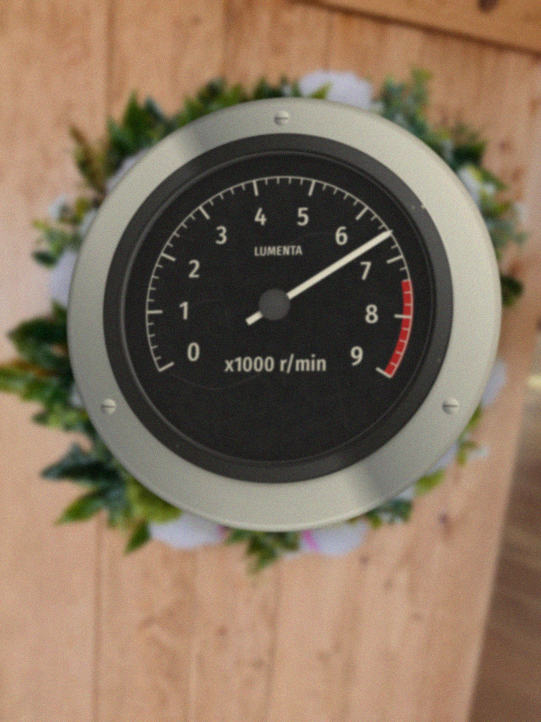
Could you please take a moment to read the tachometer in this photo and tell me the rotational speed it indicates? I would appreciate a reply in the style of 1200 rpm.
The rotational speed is 6600 rpm
